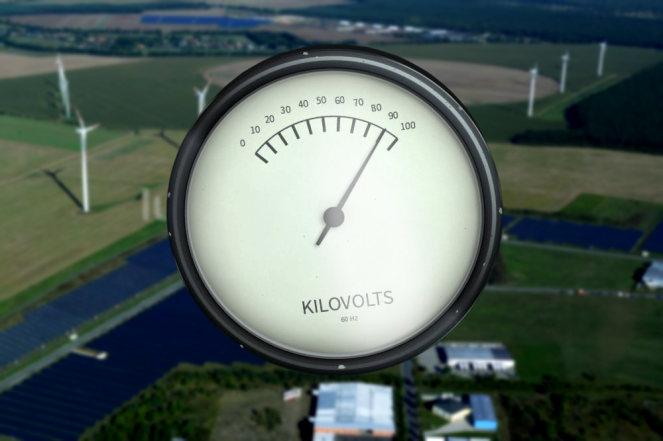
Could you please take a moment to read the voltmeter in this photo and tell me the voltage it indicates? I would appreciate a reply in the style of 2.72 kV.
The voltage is 90 kV
